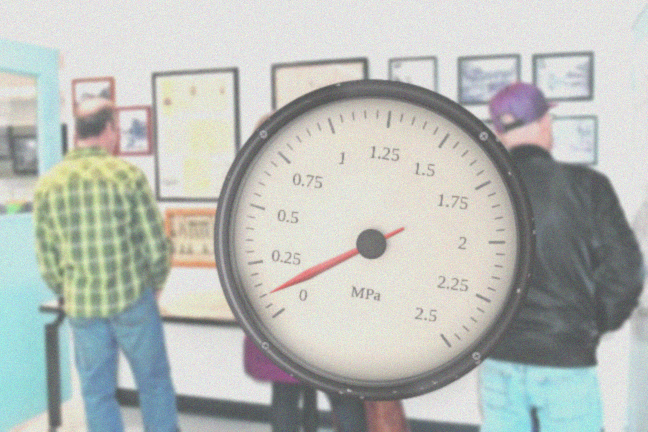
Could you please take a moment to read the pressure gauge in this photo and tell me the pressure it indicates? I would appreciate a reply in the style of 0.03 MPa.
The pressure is 0.1 MPa
